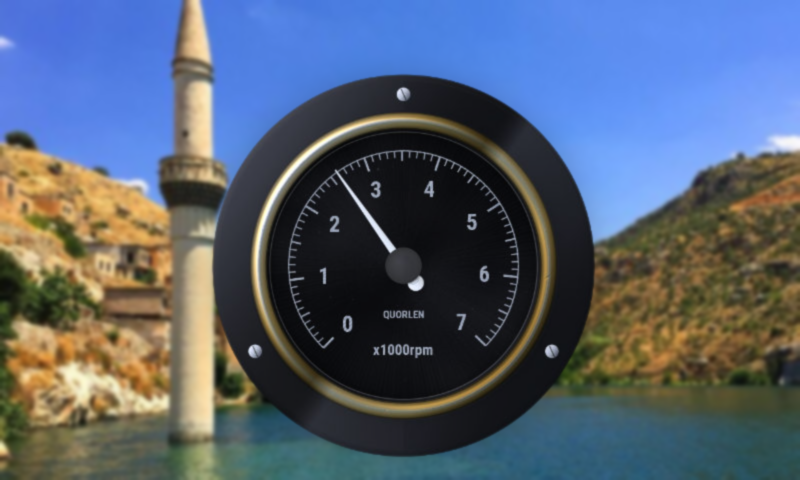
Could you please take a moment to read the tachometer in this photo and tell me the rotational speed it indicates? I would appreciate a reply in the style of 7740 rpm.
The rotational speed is 2600 rpm
